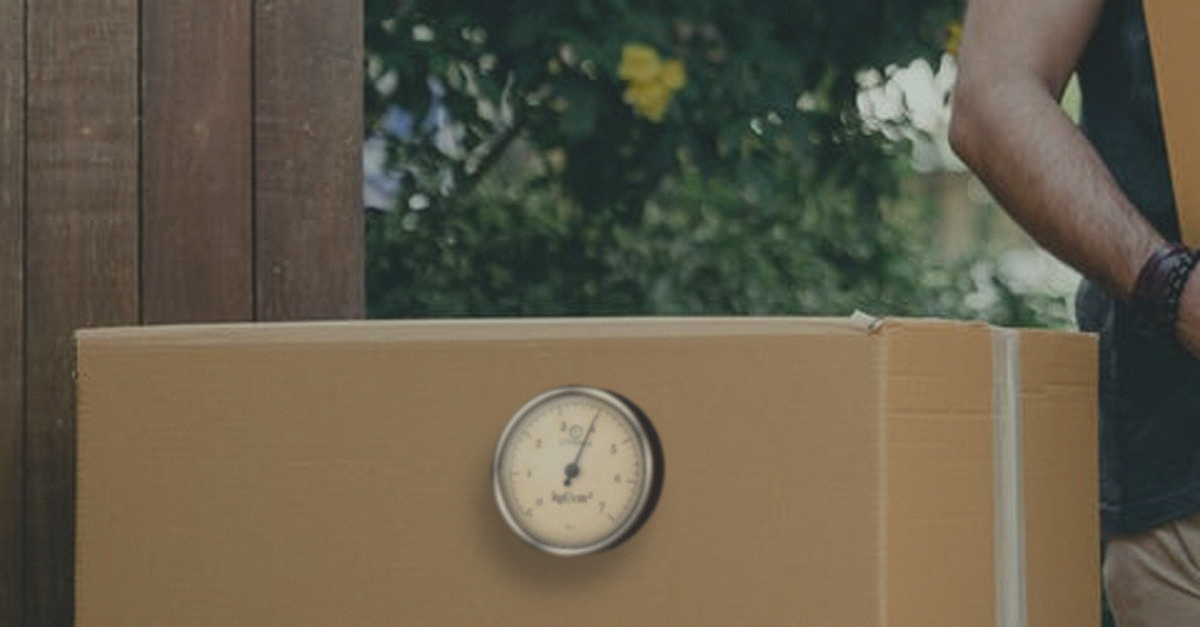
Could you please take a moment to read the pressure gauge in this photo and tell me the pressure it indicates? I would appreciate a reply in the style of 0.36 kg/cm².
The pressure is 4 kg/cm²
